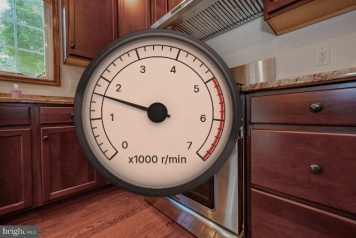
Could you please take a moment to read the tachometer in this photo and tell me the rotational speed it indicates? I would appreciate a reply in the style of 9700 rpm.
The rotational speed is 1600 rpm
